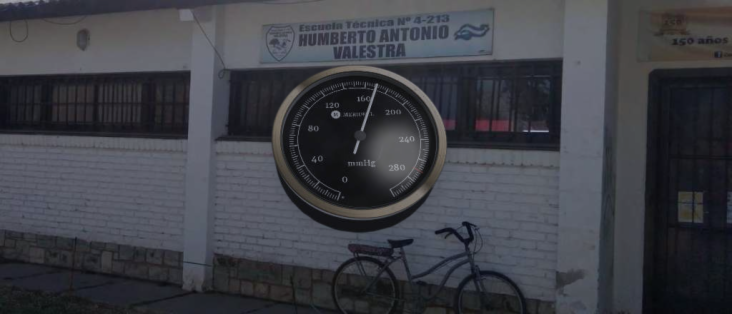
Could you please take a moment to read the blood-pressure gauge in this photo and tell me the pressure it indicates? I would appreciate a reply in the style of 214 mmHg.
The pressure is 170 mmHg
